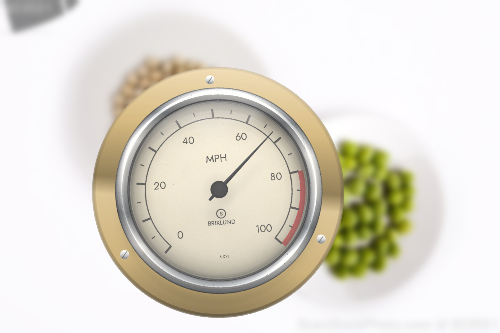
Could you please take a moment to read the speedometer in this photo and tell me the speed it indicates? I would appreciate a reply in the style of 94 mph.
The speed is 67.5 mph
